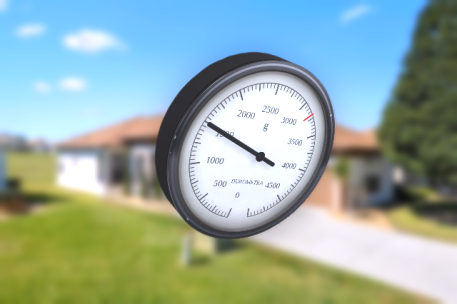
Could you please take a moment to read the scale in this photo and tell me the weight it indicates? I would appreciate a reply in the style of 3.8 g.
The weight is 1500 g
